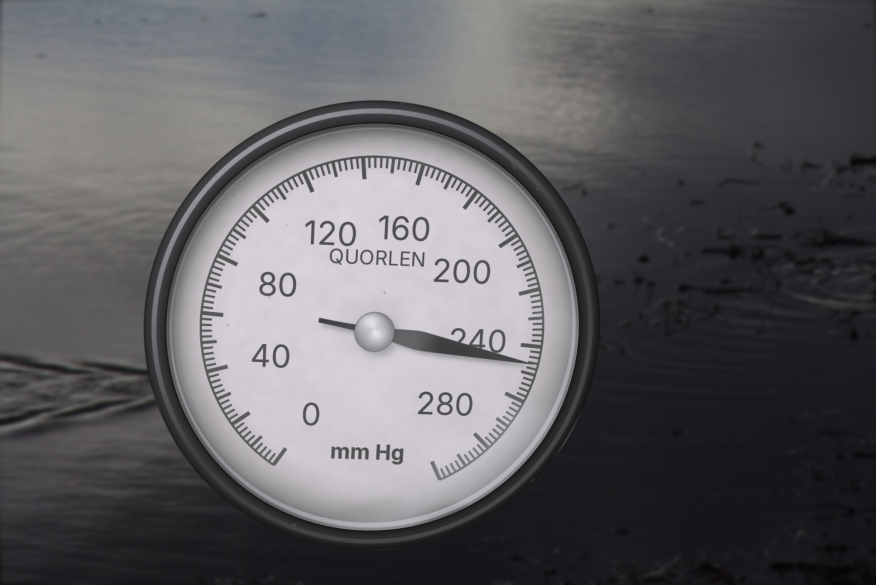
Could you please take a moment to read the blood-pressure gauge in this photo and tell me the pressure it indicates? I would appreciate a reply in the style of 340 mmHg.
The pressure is 246 mmHg
